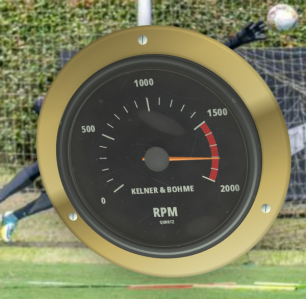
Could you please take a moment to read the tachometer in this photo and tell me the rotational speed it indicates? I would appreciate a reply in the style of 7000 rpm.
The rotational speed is 1800 rpm
